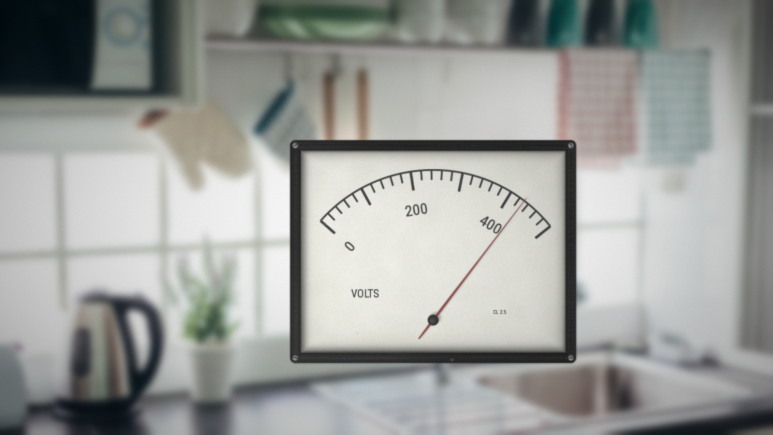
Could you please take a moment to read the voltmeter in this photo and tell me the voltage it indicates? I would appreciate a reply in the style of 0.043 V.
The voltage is 430 V
